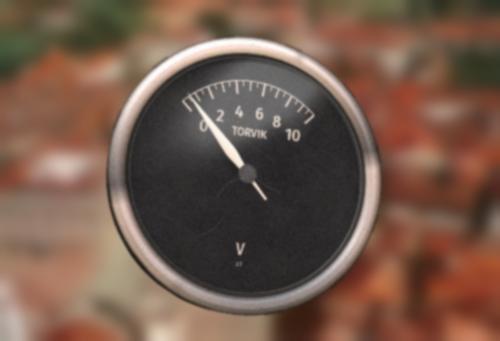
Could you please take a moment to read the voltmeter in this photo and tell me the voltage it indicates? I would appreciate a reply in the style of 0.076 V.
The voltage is 0.5 V
